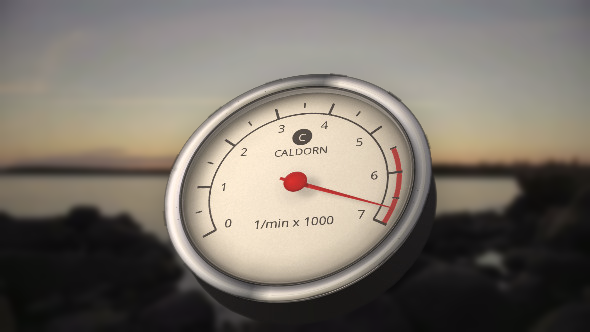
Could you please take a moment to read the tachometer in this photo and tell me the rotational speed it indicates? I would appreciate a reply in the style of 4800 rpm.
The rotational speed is 6750 rpm
